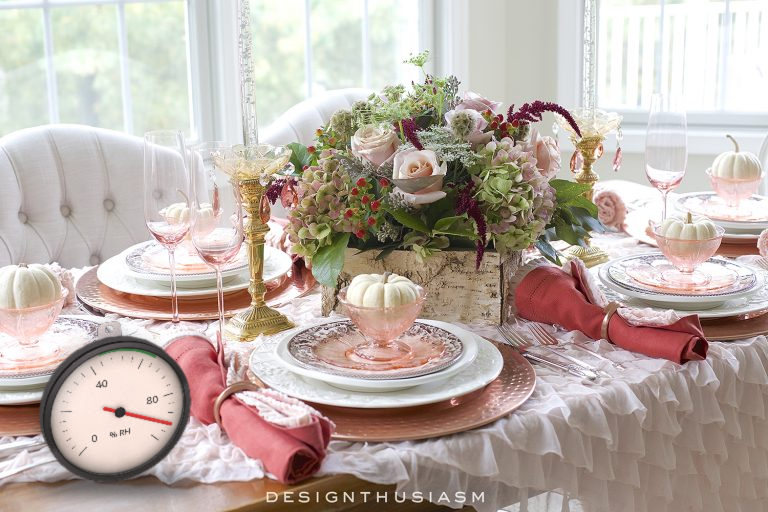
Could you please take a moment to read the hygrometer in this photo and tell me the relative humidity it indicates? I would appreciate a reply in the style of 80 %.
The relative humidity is 92 %
